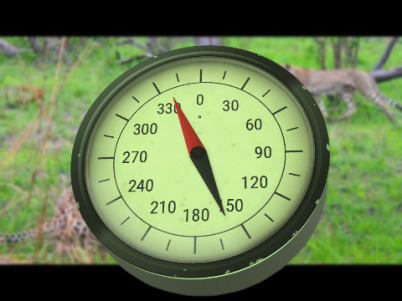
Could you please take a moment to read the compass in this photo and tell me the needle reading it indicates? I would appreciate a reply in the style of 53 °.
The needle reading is 337.5 °
